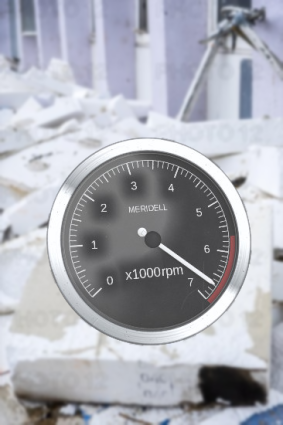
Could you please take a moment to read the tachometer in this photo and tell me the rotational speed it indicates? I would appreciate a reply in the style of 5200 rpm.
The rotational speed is 6700 rpm
